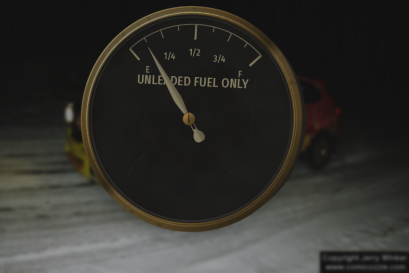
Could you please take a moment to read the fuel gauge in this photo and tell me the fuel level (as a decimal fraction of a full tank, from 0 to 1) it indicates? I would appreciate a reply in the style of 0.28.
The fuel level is 0.125
